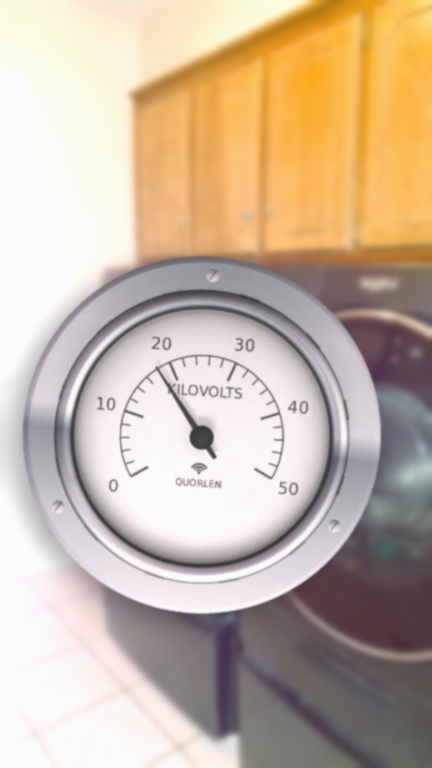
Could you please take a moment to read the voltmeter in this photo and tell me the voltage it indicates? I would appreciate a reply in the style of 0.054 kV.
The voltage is 18 kV
